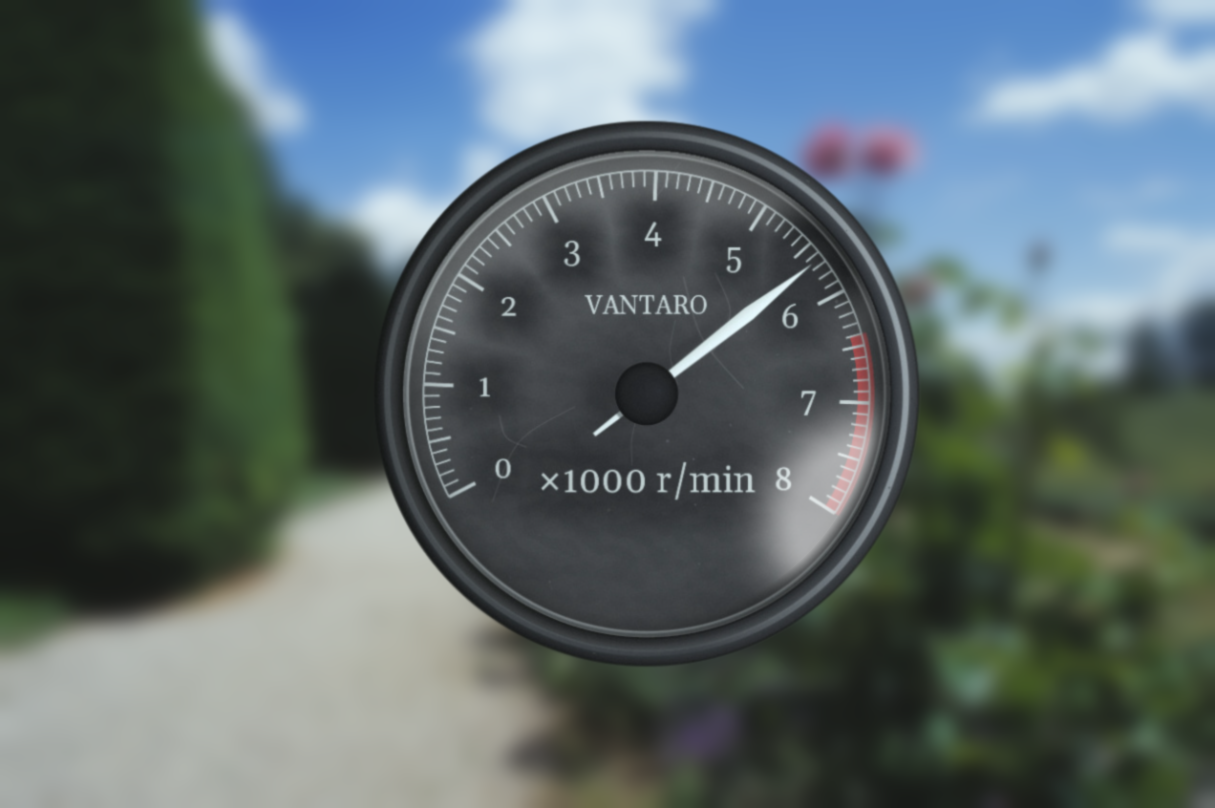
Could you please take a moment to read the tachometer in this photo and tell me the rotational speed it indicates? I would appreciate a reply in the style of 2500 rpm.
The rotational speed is 5650 rpm
